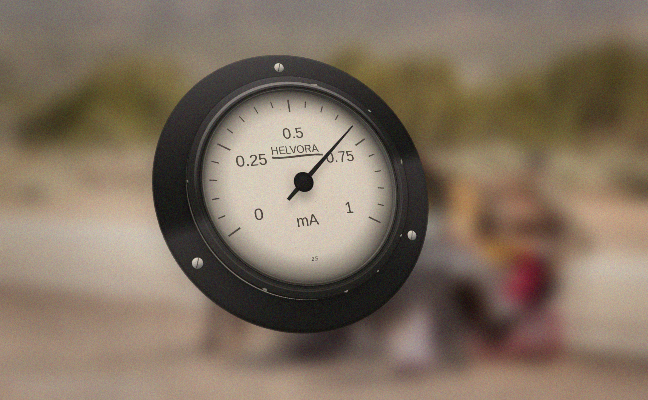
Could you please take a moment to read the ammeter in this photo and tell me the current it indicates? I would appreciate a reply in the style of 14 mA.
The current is 0.7 mA
